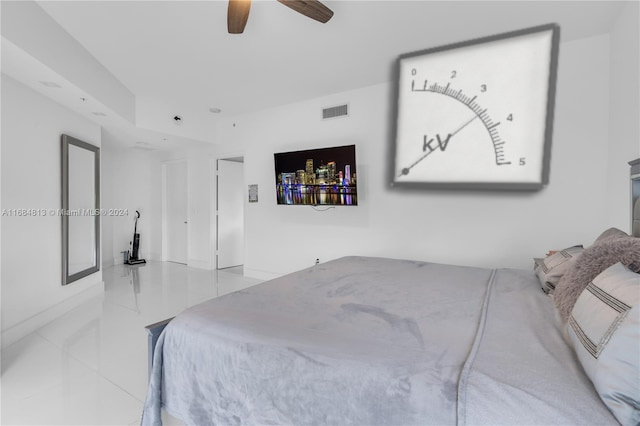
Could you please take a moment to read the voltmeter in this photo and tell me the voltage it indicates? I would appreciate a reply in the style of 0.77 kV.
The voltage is 3.5 kV
